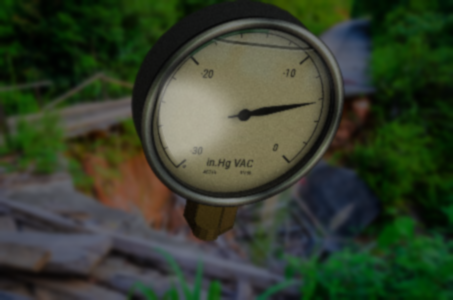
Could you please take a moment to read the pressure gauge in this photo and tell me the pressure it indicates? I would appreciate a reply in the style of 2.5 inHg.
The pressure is -6 inHg
